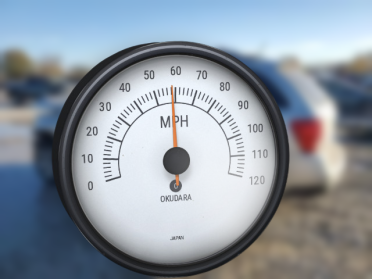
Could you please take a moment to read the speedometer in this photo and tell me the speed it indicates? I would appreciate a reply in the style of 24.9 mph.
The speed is 58 mph
